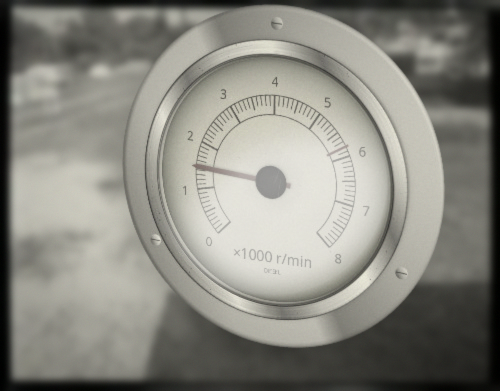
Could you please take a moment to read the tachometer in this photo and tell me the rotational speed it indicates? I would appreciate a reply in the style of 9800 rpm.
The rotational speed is 1500 rpm
